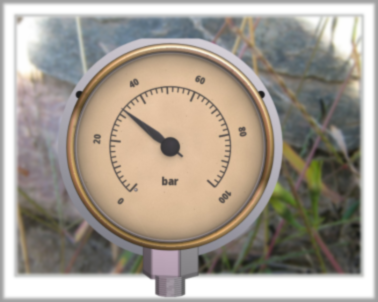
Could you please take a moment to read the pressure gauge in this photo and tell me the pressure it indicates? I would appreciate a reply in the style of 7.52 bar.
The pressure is 32 bar
